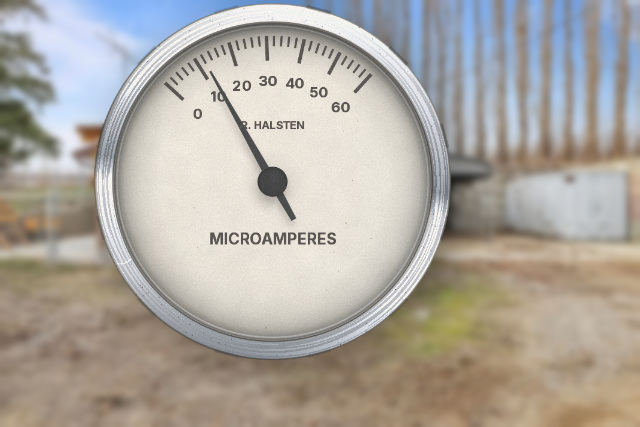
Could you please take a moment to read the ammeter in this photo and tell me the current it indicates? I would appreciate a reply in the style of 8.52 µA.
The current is 12 µA
